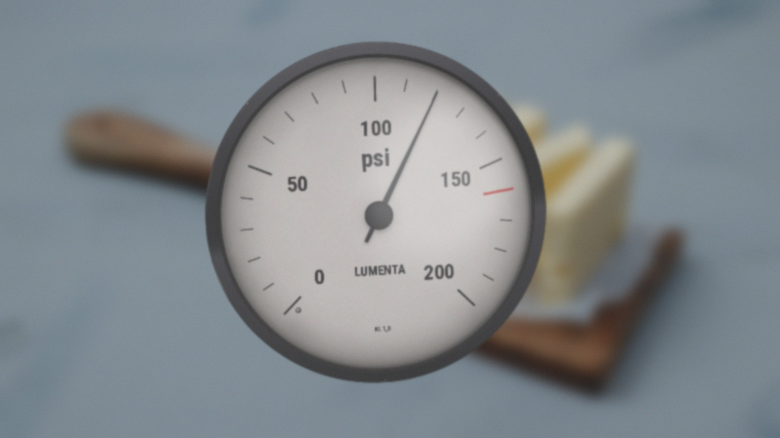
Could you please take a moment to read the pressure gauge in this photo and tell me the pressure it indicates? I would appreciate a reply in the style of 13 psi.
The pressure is 120 psi
